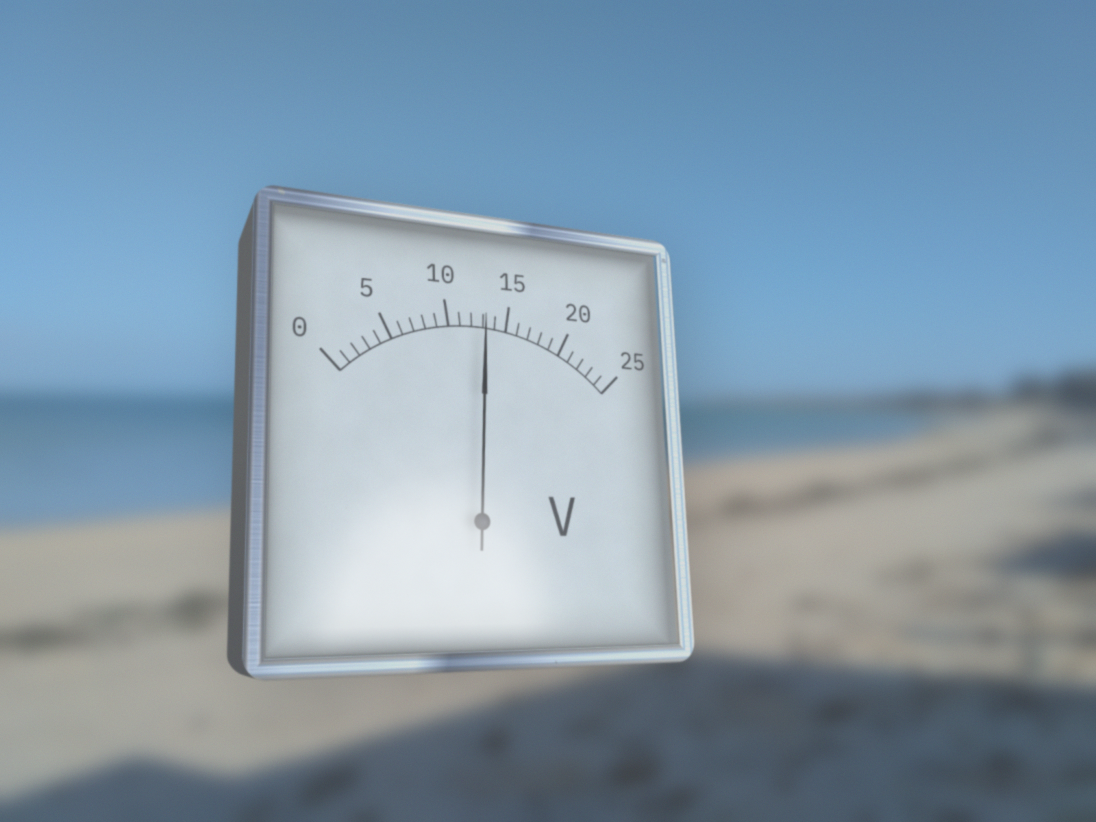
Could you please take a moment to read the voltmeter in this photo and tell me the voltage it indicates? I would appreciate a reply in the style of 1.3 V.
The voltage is 13 V
